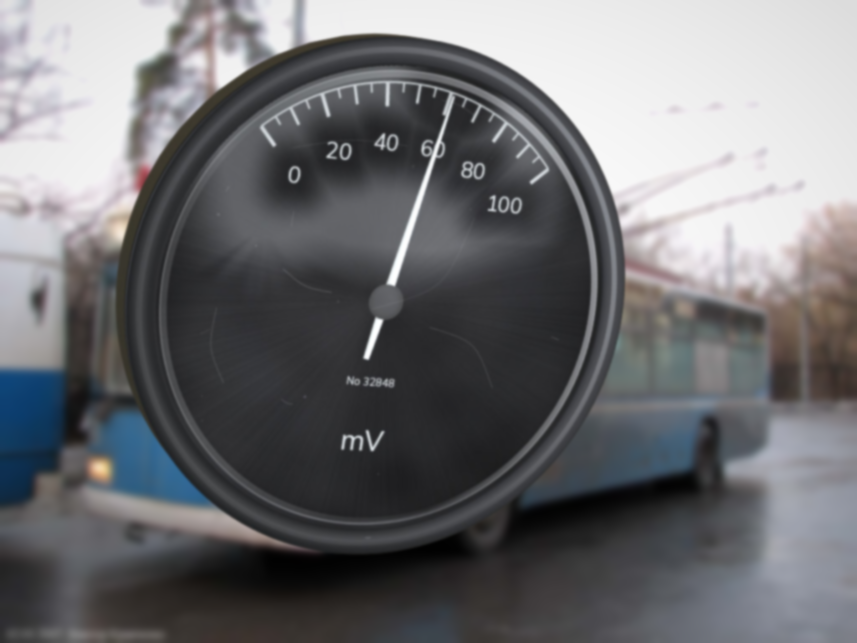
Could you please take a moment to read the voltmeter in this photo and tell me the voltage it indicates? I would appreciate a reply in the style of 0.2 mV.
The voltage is 60 mV
